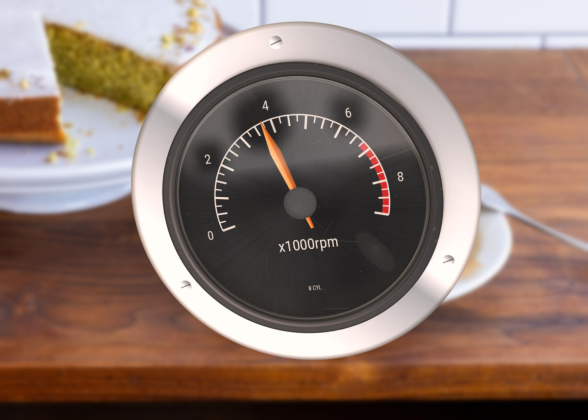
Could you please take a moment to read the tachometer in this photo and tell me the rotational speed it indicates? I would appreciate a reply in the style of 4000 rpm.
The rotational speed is 3750 rpm
